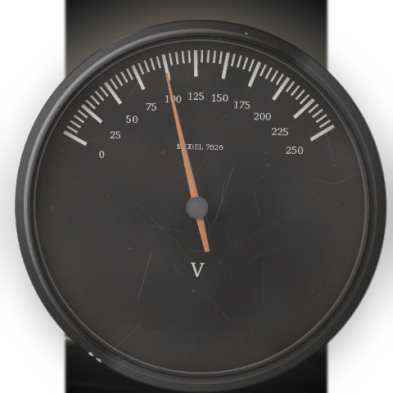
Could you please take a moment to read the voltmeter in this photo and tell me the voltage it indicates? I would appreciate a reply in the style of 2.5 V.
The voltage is 100 V
